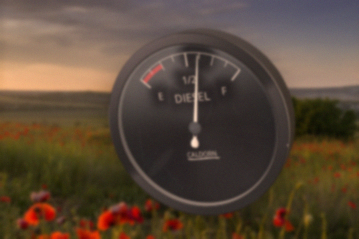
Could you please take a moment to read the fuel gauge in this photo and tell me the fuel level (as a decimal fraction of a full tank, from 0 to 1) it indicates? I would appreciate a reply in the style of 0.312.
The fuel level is 0.625
